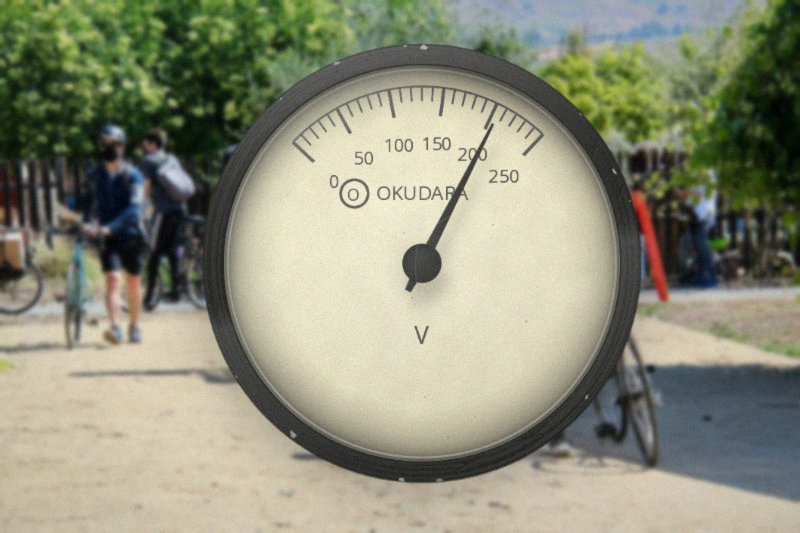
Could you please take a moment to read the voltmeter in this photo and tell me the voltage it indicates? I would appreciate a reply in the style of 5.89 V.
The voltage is 205 V
